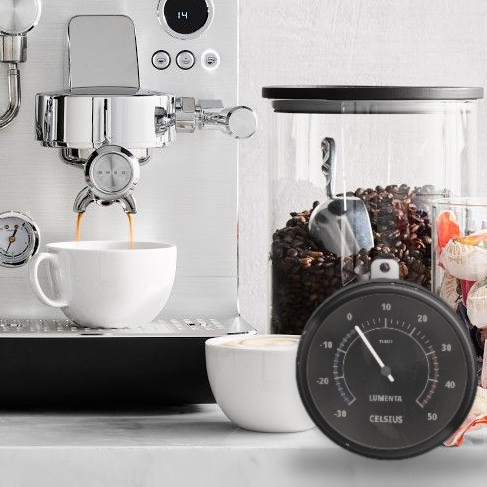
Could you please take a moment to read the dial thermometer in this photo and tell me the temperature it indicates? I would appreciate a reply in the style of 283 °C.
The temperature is 0 °C
